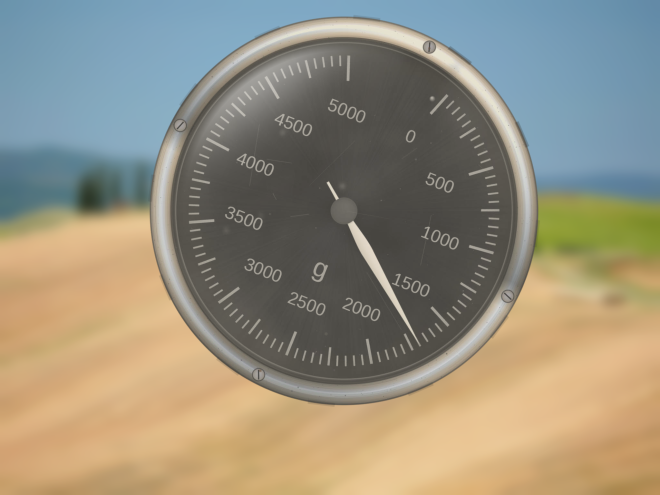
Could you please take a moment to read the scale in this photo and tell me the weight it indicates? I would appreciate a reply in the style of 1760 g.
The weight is 1700 g
